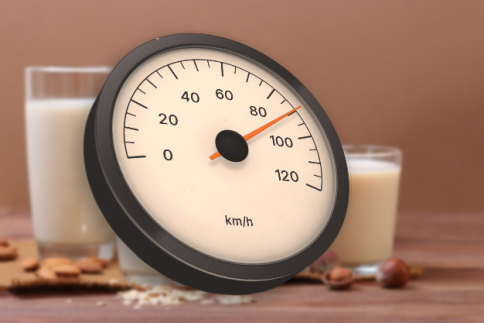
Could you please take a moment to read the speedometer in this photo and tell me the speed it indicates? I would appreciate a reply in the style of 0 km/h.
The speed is 90 km/h
